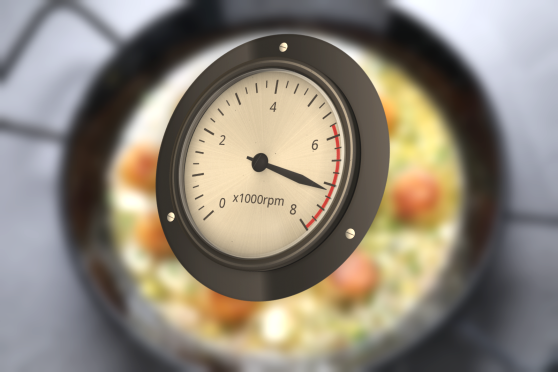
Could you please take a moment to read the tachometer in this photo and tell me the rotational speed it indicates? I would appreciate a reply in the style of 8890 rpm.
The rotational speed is 7125 rpm
